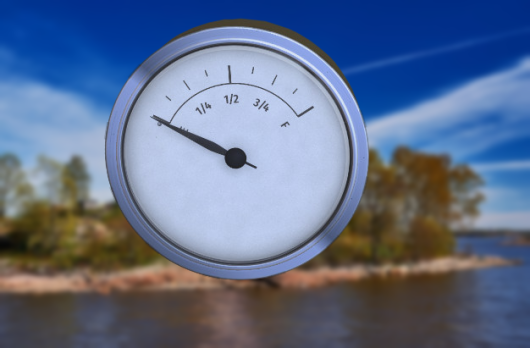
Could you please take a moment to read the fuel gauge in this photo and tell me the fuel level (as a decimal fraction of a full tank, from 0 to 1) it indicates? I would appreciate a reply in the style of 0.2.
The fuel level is 0
